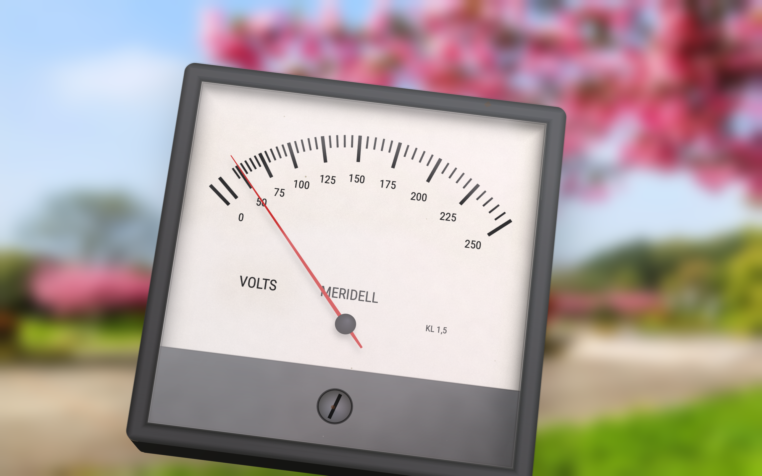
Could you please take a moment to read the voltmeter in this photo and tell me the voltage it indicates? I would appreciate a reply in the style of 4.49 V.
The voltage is 50 V
